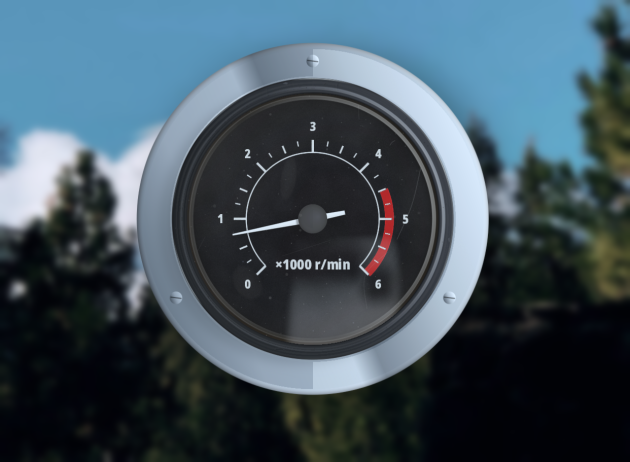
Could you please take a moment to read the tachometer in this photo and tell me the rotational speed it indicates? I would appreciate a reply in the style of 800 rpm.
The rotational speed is 750 rpm
